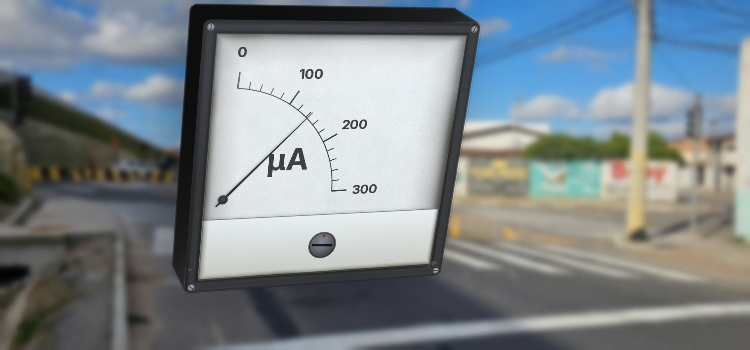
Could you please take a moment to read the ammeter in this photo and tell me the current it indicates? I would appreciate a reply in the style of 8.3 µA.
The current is 140 µA
